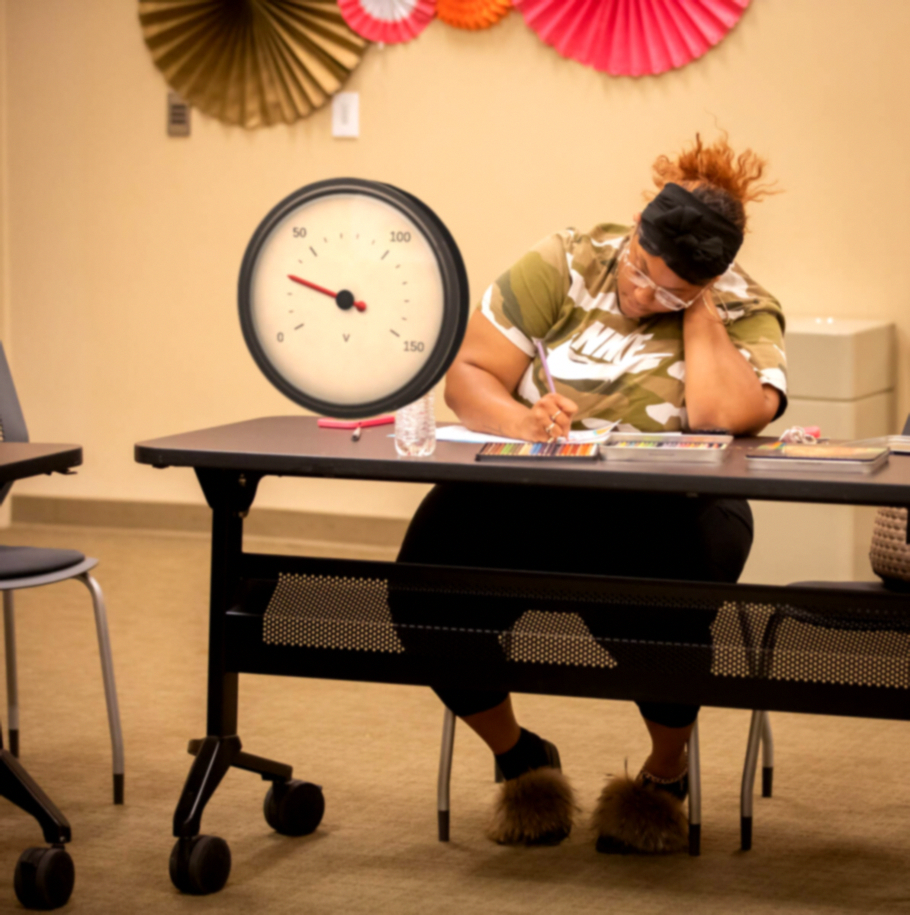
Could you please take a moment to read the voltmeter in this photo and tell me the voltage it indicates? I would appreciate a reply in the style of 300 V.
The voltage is 30 V
